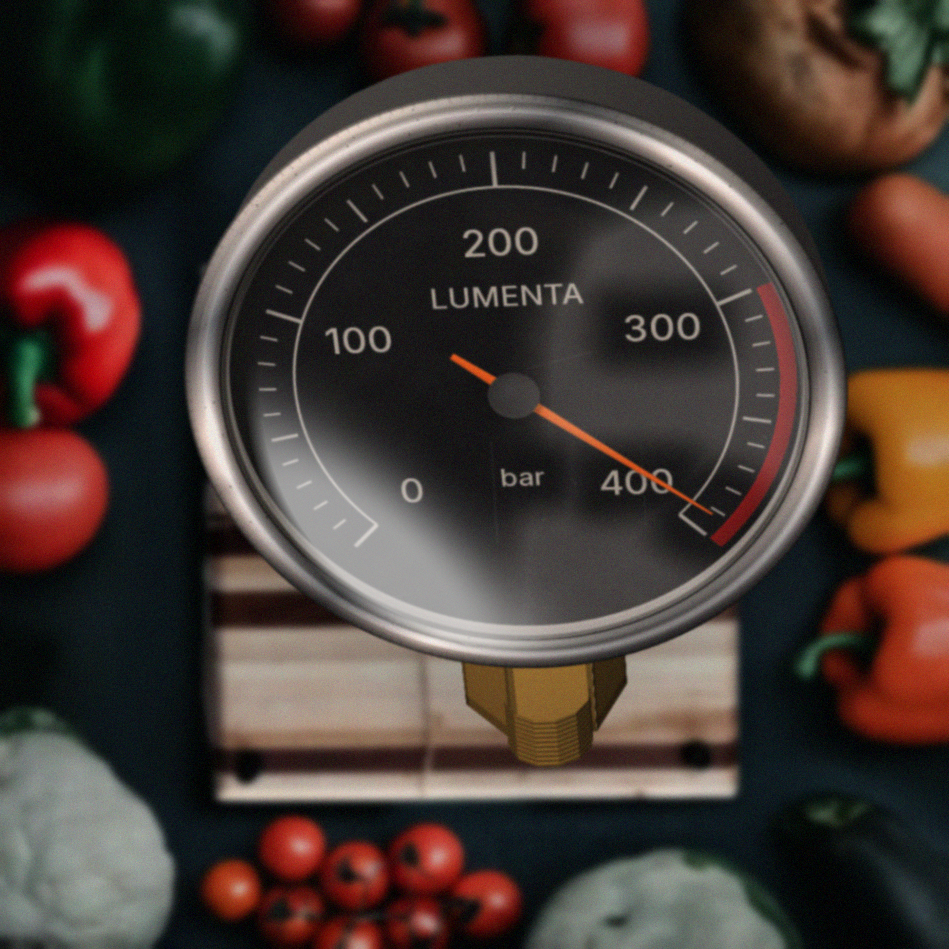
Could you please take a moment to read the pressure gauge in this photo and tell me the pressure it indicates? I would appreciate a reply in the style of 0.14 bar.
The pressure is 390 bar
